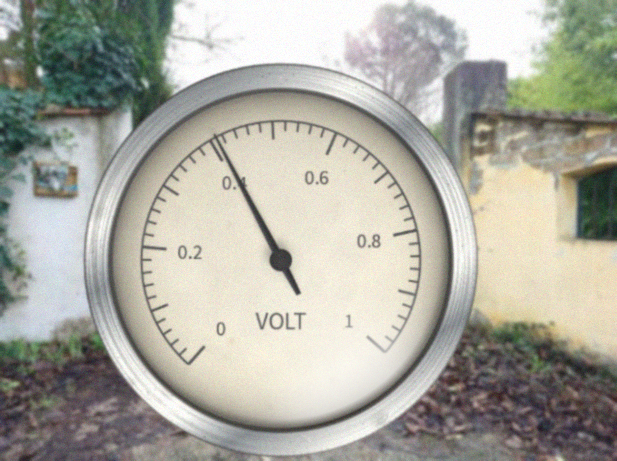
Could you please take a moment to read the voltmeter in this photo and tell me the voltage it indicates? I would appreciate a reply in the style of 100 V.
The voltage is 0.41 V
